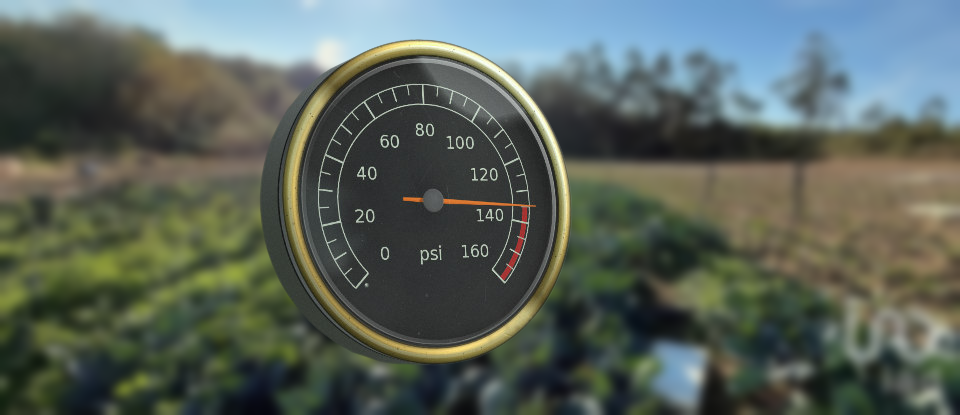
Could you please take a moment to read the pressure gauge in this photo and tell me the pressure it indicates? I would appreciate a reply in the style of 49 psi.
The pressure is 135 psi
